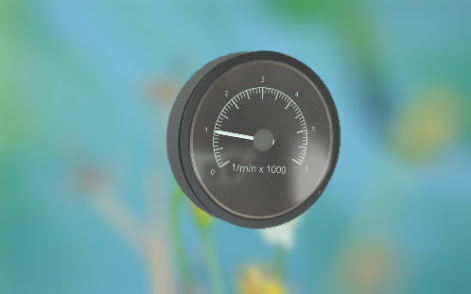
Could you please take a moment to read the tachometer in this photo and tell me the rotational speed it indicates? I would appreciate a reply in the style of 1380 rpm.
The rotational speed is 1000 rpm
